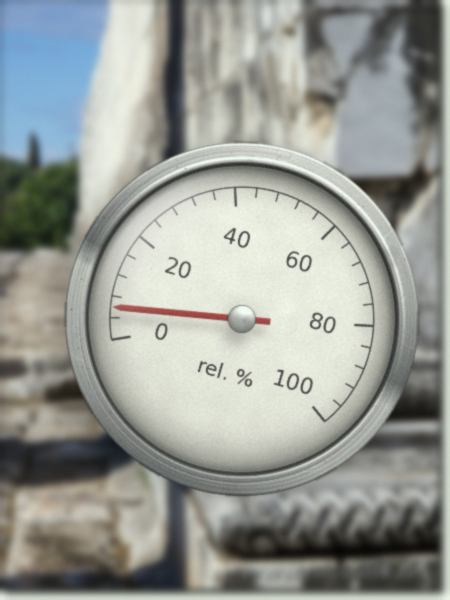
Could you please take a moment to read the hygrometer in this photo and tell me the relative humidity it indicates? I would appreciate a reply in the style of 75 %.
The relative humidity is 6 %
